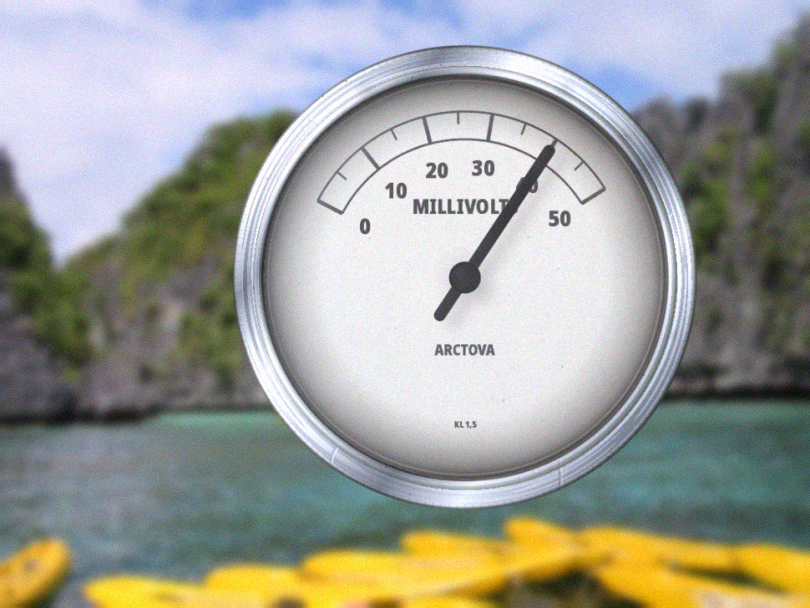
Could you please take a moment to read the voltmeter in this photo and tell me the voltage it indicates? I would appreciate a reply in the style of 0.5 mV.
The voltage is 40 mV
